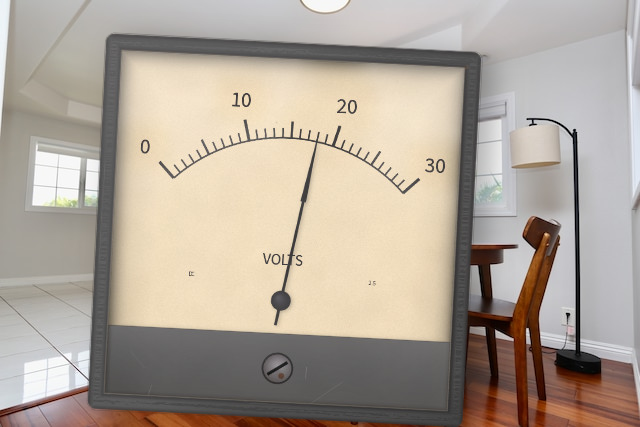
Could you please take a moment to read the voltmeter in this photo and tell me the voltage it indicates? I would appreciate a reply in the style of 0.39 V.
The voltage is 18 V
